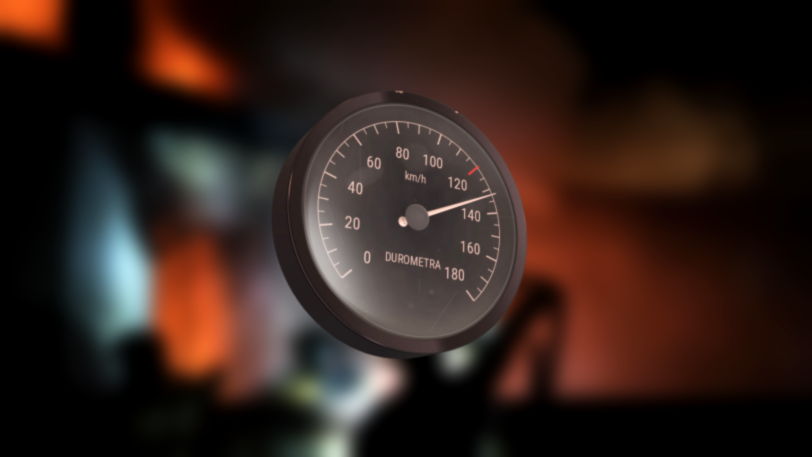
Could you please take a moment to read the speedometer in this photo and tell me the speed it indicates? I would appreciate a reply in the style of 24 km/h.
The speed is 132.5 km/h
